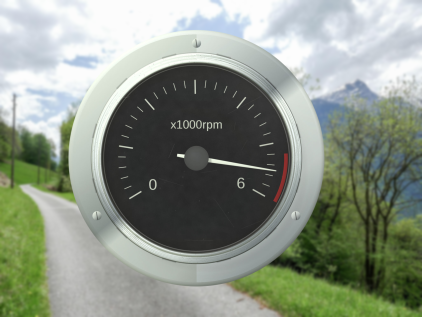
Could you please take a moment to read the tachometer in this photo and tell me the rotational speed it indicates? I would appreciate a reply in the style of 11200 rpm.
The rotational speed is 5500 rpm
